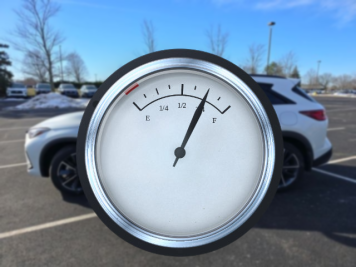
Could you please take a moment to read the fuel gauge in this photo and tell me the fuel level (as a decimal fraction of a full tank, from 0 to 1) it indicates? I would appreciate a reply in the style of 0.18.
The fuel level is 0.75
